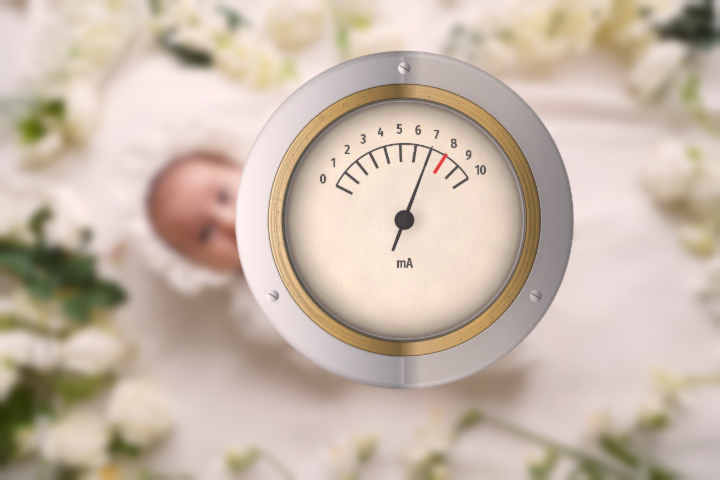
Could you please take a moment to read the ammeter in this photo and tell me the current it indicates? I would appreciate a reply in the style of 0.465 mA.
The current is 7 mA
